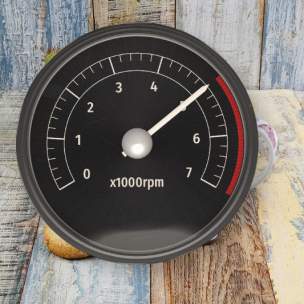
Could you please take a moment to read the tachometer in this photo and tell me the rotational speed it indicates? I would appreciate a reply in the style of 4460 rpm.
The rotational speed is 5000 rpm
